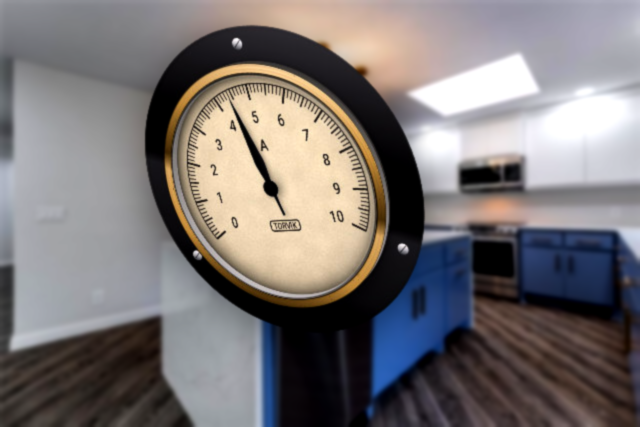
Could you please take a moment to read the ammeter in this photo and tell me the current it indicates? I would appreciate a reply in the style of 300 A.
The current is 4.5 A
